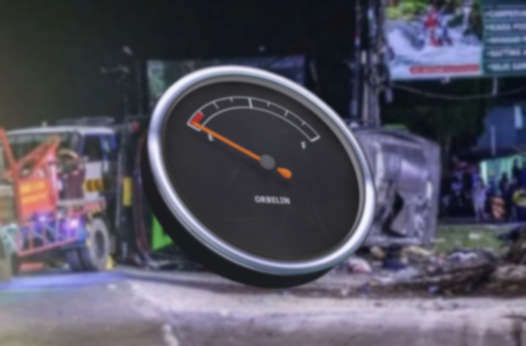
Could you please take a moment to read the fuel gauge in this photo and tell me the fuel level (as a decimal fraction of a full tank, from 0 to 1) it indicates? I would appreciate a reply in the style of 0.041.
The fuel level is 0
